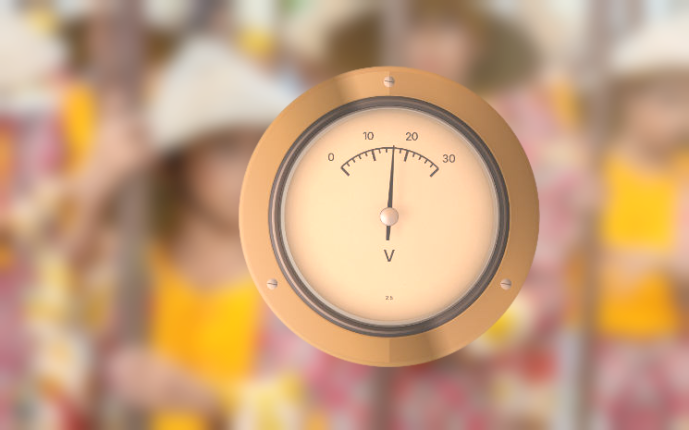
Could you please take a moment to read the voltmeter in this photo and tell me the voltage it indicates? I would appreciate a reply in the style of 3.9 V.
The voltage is 16 V
